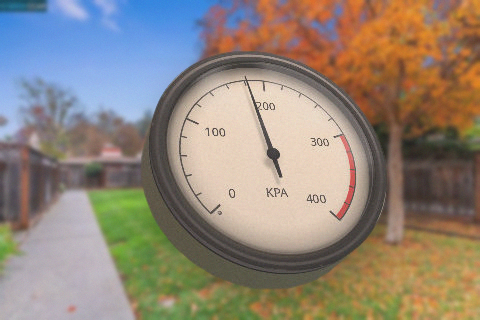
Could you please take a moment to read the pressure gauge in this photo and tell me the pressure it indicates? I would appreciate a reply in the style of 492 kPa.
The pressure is 180 kPa
